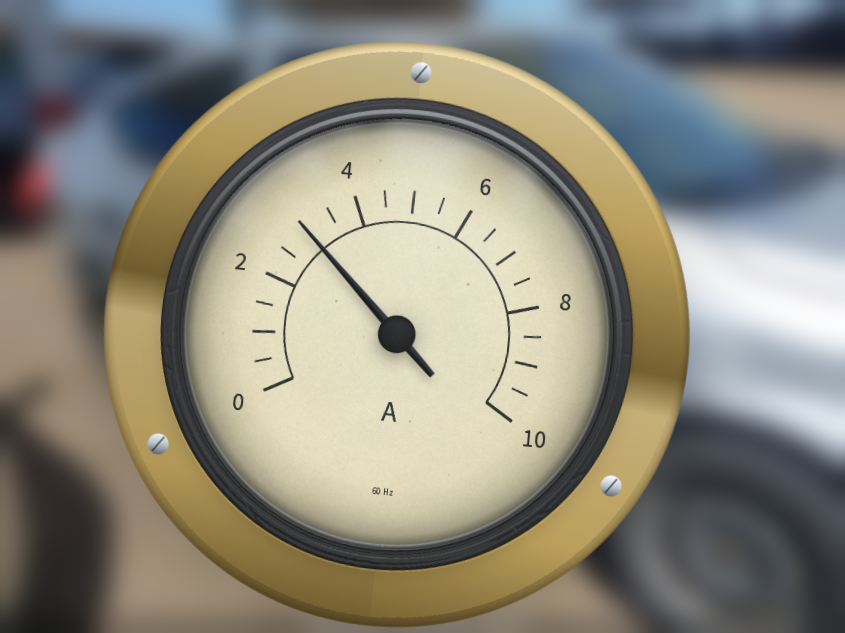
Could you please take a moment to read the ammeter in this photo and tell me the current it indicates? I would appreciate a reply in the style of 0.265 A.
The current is 3 A
